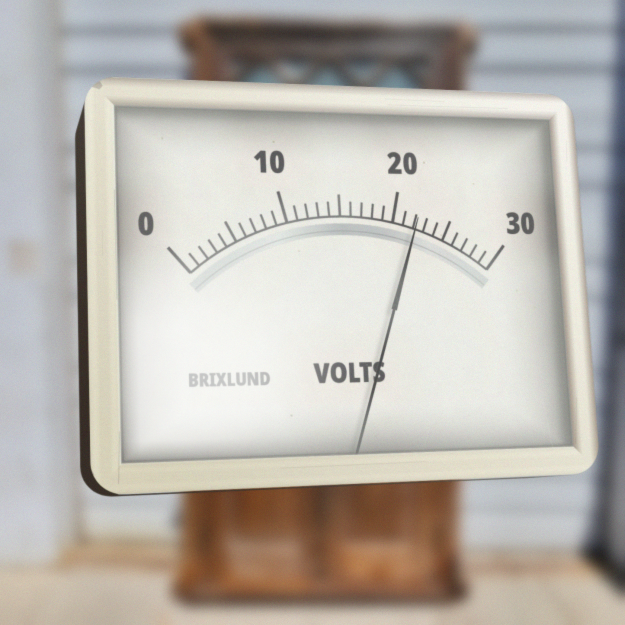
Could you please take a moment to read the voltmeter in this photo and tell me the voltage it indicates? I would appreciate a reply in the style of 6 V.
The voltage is 22 V
